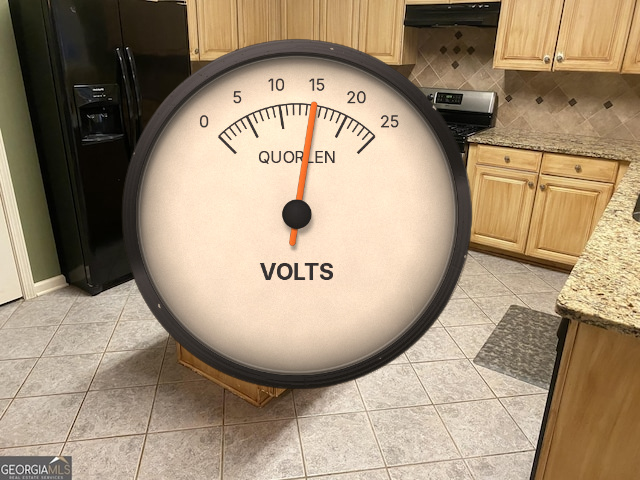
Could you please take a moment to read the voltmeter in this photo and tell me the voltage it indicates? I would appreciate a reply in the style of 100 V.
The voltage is 15 V
